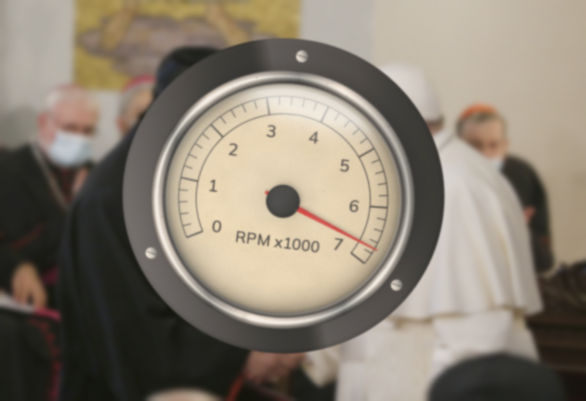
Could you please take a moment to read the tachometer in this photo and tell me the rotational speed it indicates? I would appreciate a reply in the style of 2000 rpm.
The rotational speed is 6700 rpm
